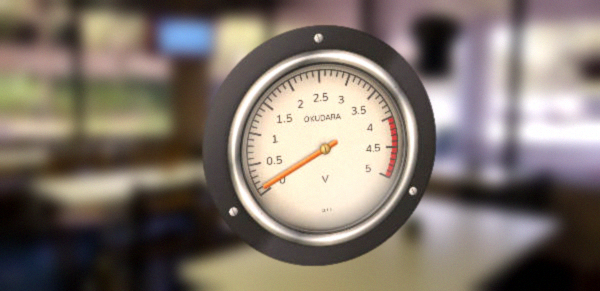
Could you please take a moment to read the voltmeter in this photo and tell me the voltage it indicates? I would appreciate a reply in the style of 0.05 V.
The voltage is 0.1 V
